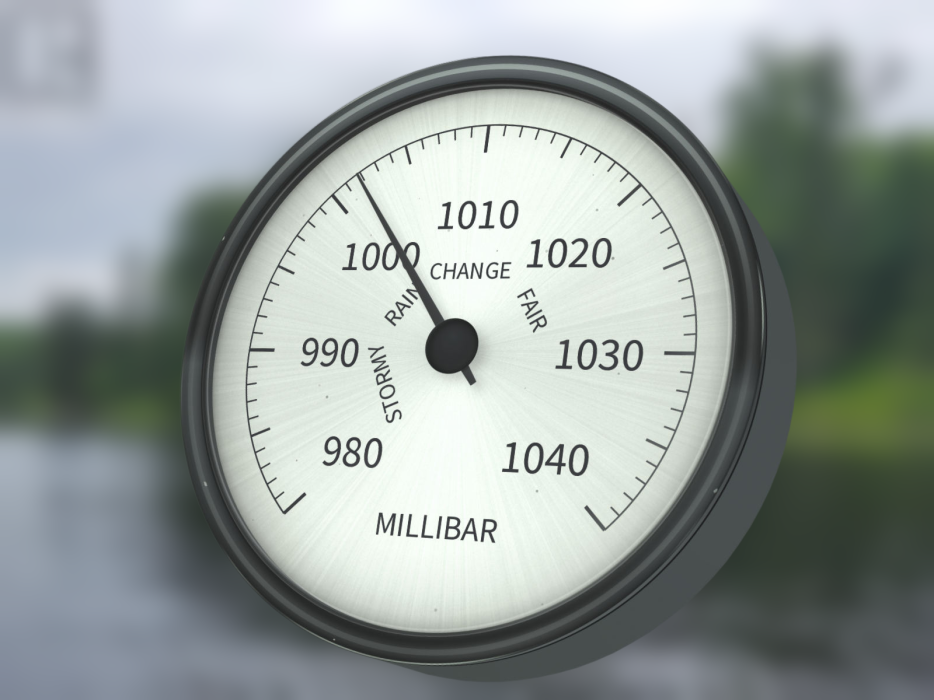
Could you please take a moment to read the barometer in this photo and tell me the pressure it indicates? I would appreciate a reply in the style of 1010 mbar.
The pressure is 1002 mbar
